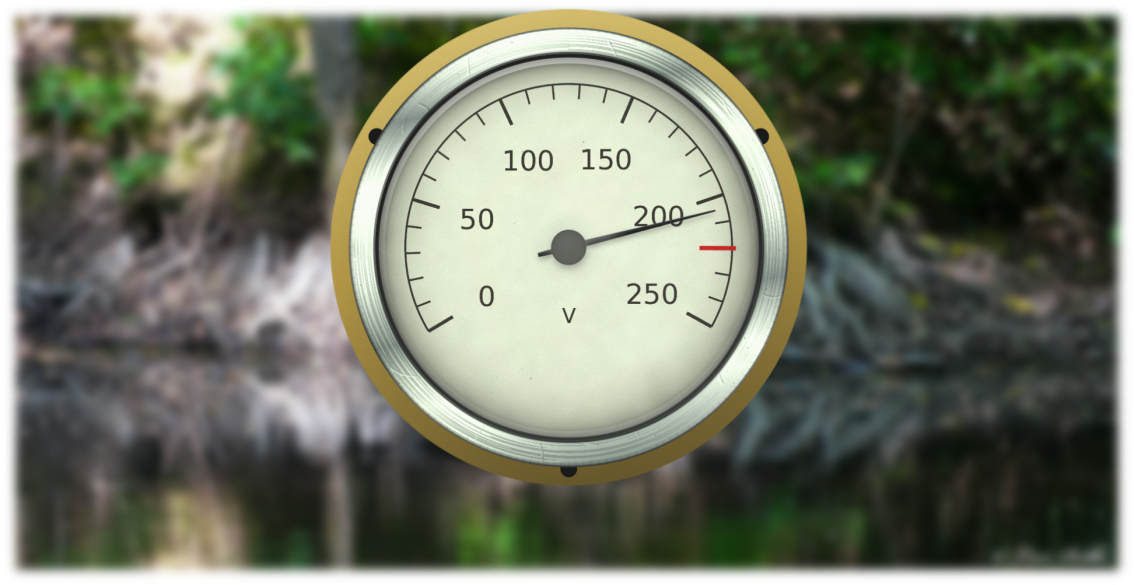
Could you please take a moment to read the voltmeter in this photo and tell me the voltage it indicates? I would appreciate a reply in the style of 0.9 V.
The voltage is 205 V
